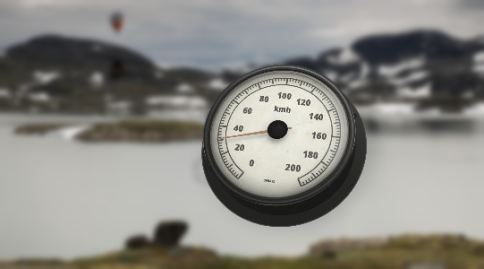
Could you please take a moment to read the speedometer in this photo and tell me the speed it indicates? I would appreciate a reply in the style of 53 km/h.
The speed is 30 km/h
